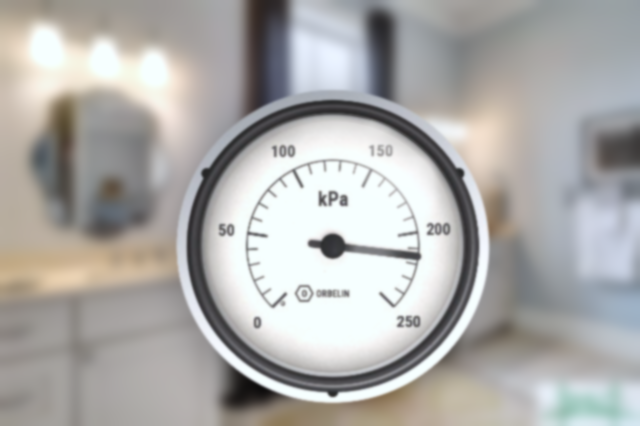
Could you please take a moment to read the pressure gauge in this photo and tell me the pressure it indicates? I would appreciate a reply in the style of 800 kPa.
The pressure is 215 kPa
